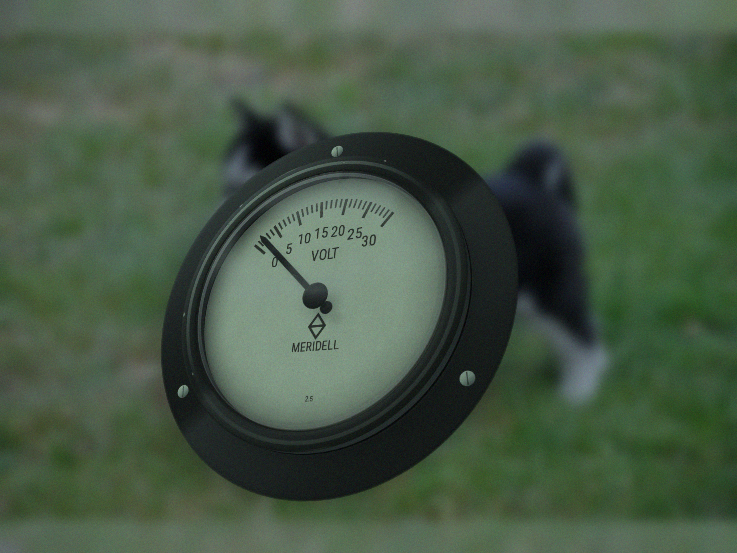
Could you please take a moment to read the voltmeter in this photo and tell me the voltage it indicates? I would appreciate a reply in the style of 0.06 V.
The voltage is 2 V
